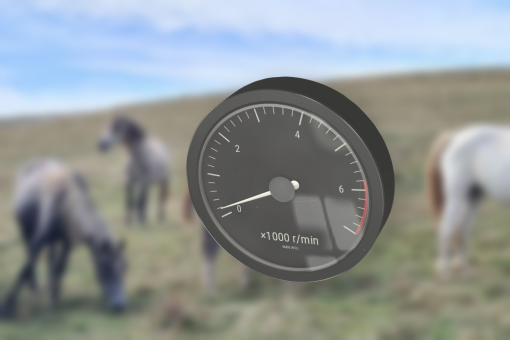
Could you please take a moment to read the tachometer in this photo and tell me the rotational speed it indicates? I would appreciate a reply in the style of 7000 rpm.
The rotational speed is 200 rpm
